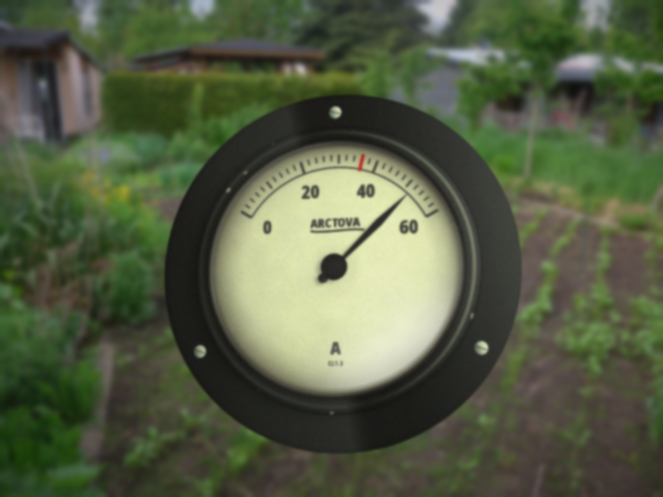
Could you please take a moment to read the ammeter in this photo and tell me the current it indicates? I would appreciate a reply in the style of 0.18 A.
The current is 52 A
